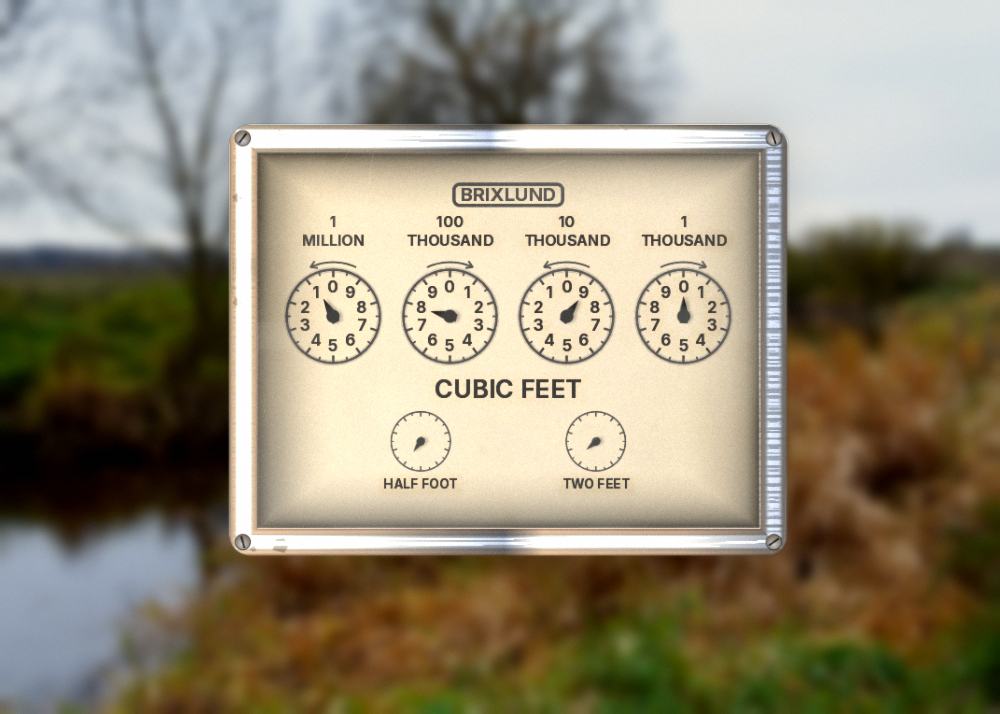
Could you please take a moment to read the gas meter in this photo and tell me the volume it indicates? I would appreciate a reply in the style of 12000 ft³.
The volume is 79000 ft³
